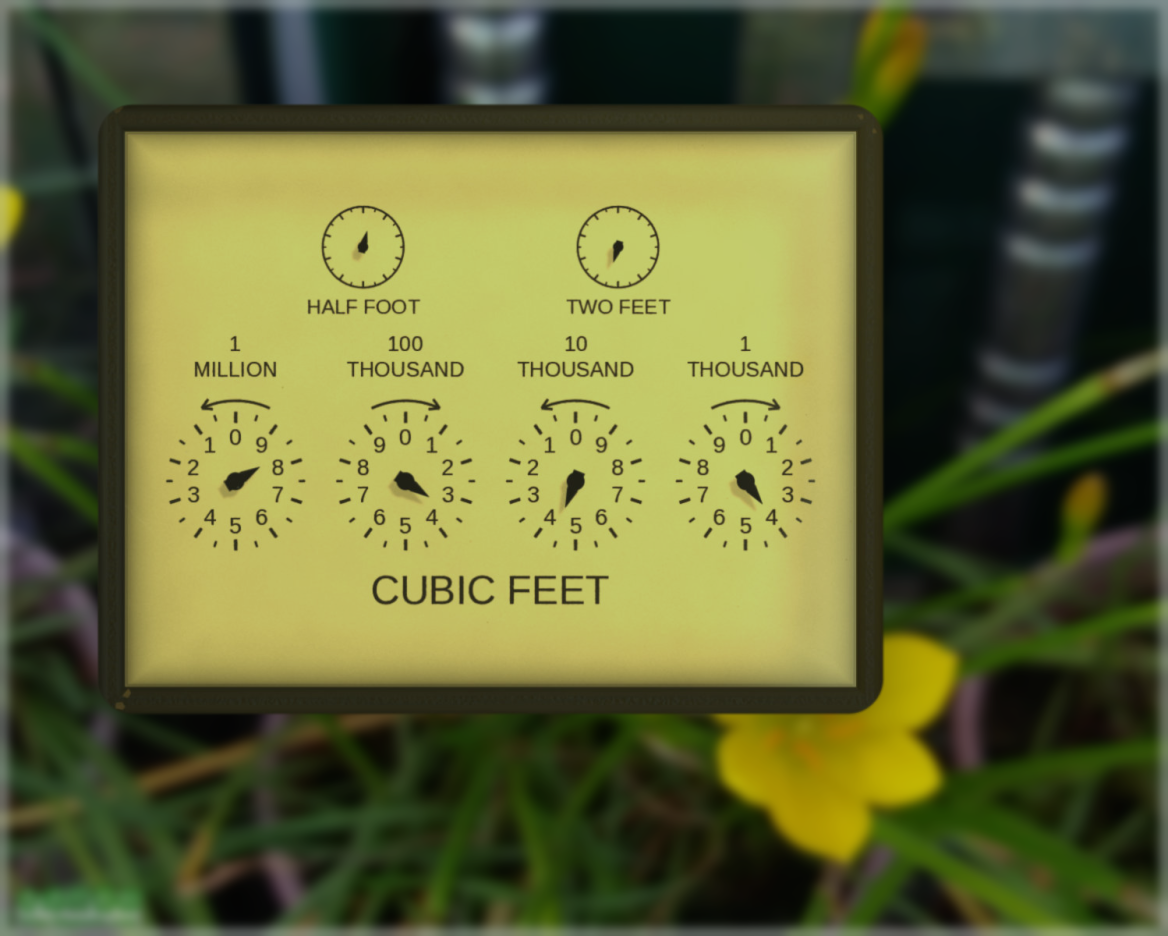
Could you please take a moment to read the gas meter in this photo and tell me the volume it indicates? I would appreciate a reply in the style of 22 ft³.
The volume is 834400 ft³
